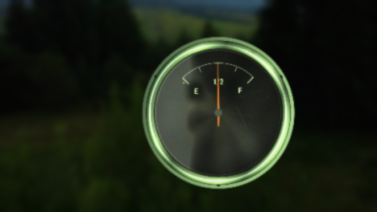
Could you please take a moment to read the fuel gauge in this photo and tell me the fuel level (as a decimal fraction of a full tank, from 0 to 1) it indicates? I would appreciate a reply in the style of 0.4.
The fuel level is 0.5
